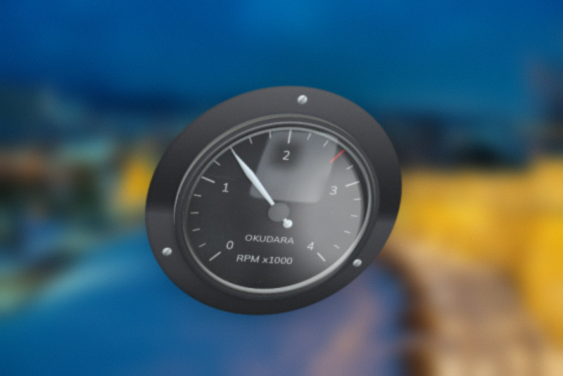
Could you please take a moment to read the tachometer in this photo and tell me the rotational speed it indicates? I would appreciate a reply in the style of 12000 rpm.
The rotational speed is 1400 rpm
